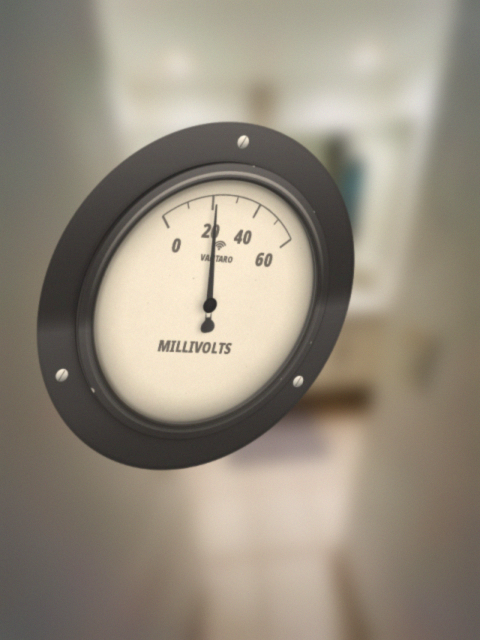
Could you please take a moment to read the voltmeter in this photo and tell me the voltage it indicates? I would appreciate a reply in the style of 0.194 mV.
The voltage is 20 mV
